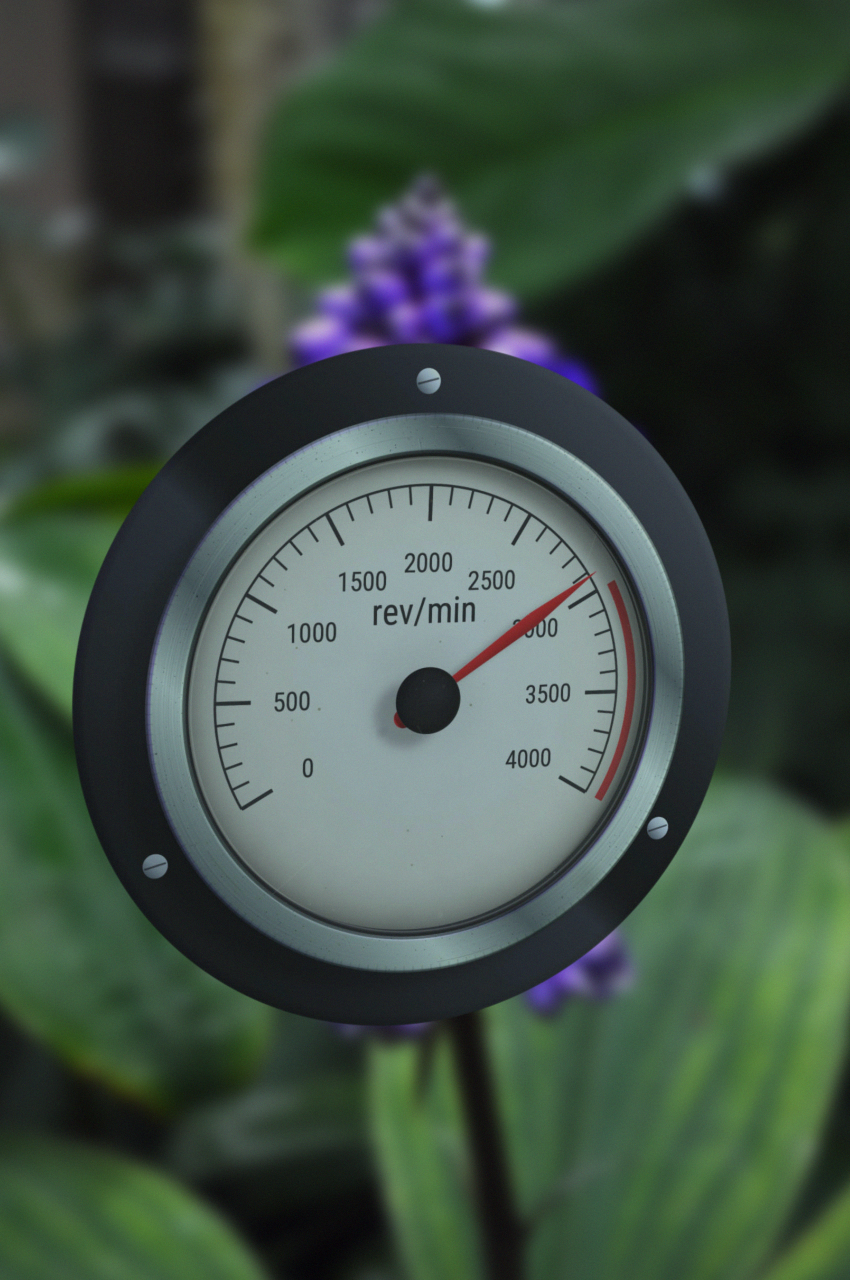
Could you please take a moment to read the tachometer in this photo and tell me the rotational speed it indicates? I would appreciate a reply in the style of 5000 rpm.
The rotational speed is 2900 rpm
